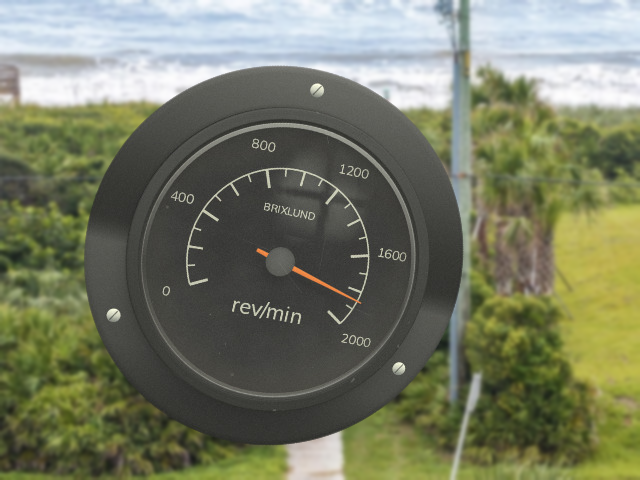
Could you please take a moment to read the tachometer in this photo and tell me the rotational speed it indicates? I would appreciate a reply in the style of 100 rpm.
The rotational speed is 1850 rpm
